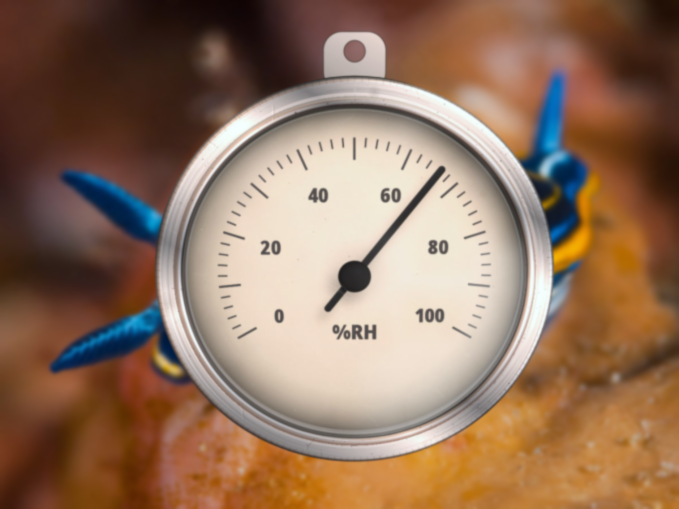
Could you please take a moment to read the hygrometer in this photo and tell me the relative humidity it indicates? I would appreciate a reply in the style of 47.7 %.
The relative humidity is 66 %
